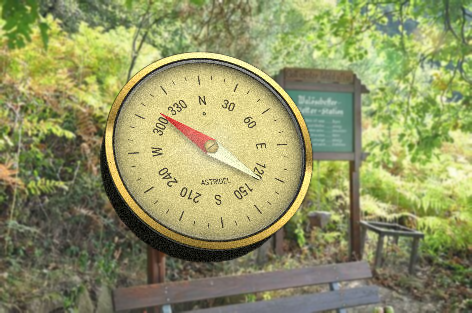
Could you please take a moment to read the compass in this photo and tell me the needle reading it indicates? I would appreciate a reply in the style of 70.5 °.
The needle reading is 310 °
